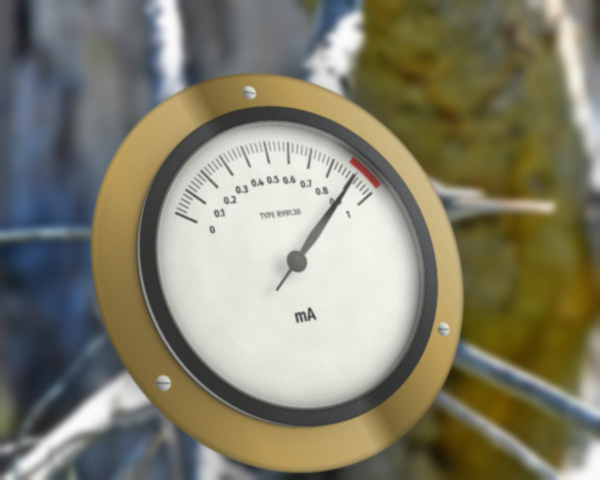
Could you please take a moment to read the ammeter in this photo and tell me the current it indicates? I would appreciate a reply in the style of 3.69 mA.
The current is 0.9 mA
